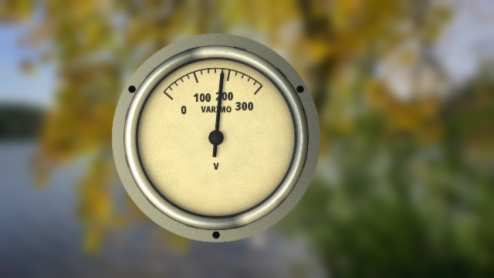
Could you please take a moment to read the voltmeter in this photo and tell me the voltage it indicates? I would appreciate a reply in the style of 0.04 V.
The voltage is 180 V
